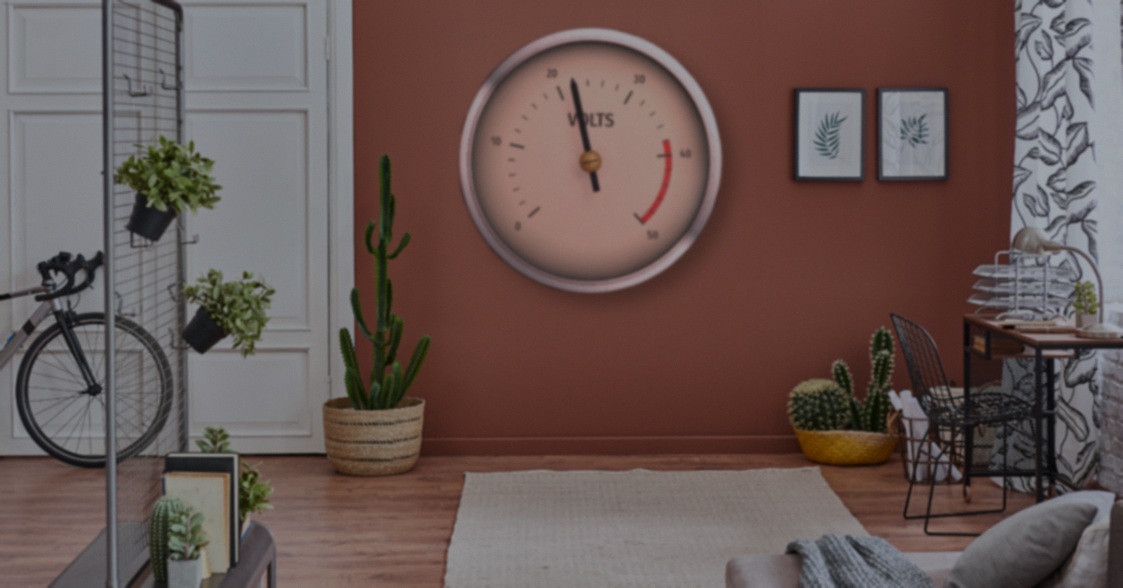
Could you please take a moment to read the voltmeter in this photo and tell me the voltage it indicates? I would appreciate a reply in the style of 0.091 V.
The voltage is 22 V
